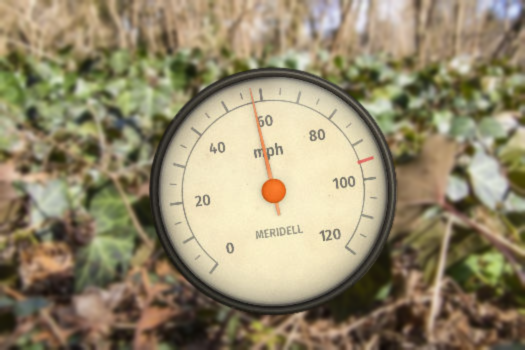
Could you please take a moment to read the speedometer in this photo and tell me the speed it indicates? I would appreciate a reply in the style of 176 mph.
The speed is 57.5 mph
